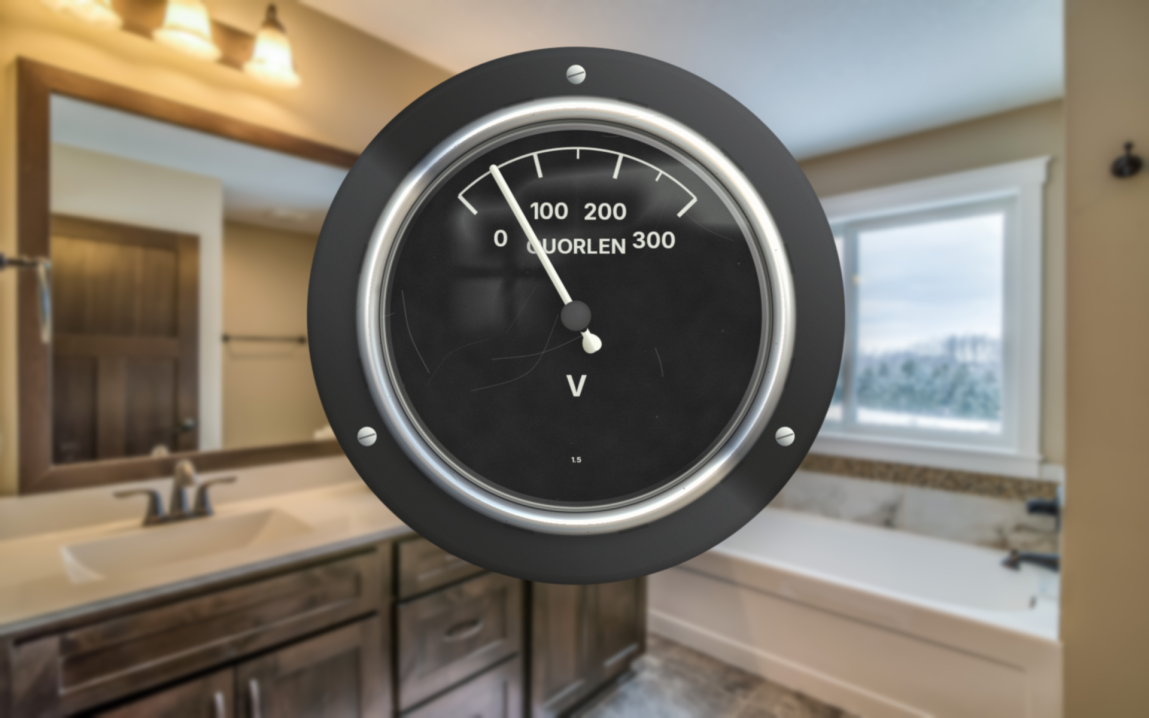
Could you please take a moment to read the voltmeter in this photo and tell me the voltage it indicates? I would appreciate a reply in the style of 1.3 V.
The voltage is 50 V
